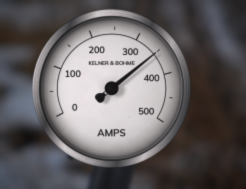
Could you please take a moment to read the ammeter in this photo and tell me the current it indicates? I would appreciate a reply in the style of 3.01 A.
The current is 350 A
